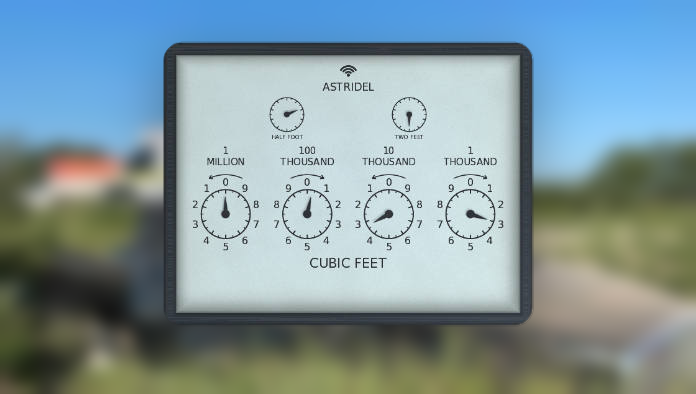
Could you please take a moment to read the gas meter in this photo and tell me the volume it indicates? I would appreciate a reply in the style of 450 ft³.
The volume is 3300 ft³
